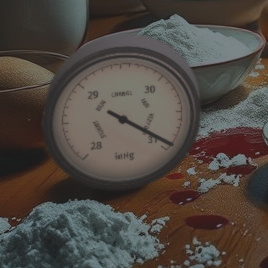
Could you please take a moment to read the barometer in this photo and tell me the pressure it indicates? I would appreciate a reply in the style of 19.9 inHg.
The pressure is 30.9 inHg
